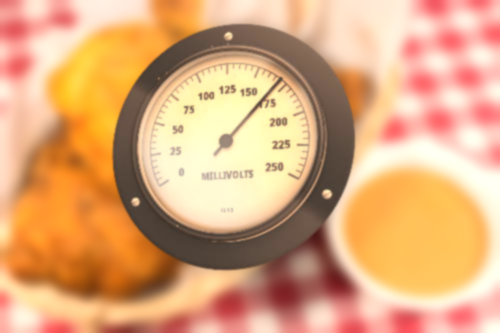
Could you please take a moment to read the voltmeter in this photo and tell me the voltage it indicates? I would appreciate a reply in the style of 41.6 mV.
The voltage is 170 mV
